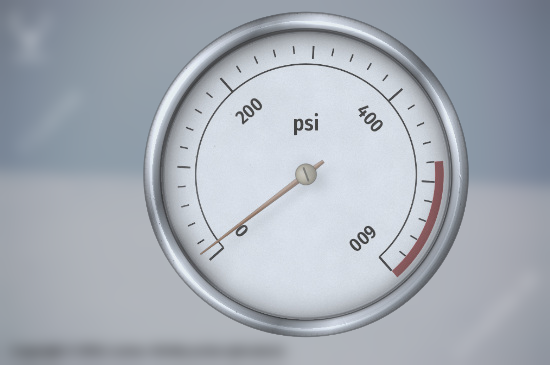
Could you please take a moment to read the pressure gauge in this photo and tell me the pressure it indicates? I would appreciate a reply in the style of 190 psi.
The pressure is 10 psi
